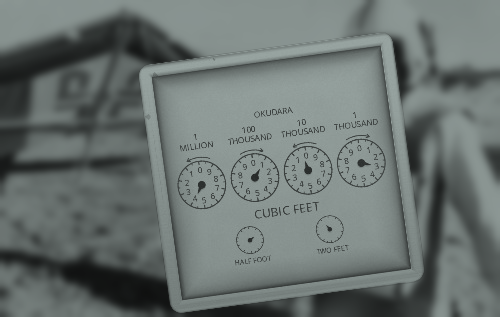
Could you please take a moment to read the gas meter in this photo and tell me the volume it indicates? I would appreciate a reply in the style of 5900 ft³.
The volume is 410300 ft³
